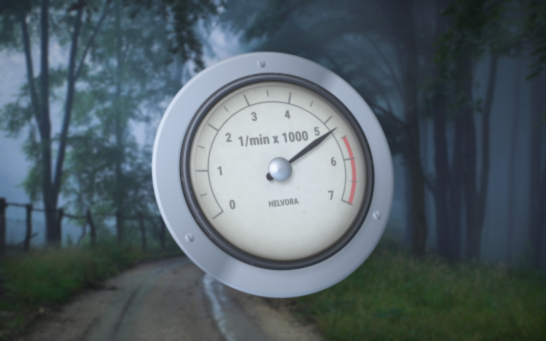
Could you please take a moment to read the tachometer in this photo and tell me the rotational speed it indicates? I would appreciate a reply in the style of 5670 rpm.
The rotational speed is 5250 rpm
